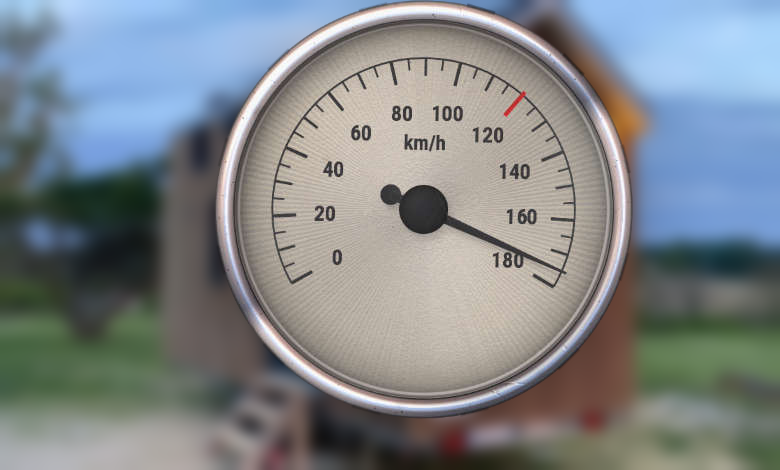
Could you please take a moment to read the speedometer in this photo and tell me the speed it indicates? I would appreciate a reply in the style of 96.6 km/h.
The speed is 175 km/h
